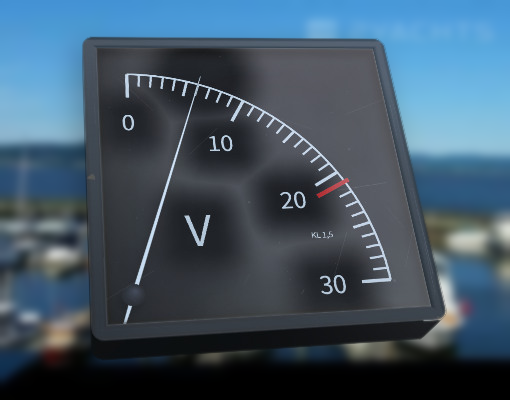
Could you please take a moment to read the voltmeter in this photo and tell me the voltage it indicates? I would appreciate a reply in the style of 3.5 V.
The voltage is 6 V
